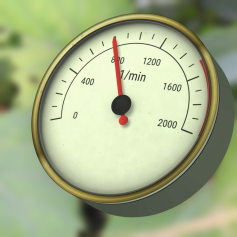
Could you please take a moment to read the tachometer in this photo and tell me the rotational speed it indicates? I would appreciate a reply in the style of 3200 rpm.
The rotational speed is 800 rpm
